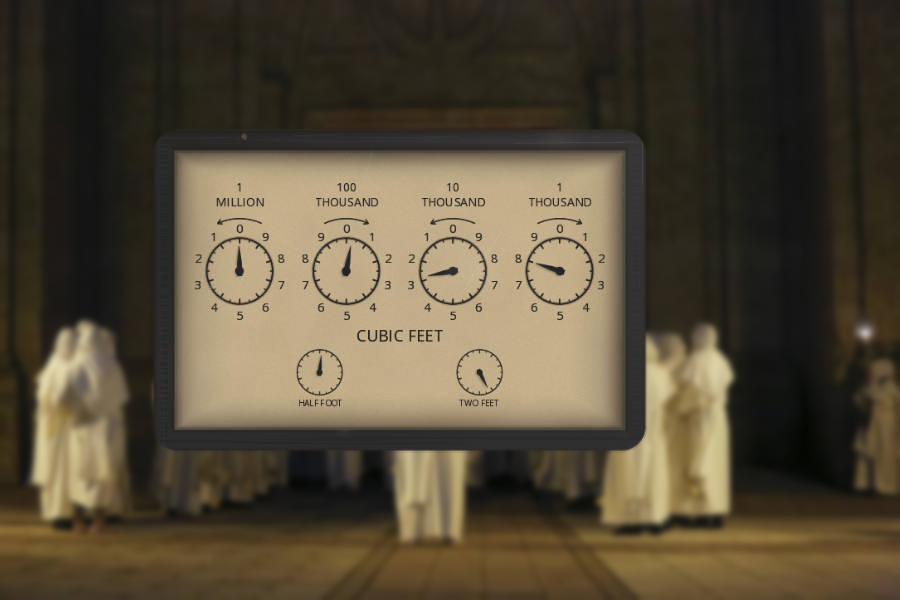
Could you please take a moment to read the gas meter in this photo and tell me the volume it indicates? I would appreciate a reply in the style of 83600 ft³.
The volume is 2800 ft³
